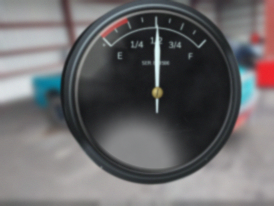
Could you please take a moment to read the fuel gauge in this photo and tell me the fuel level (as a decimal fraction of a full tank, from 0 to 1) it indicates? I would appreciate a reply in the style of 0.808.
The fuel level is 0.5
